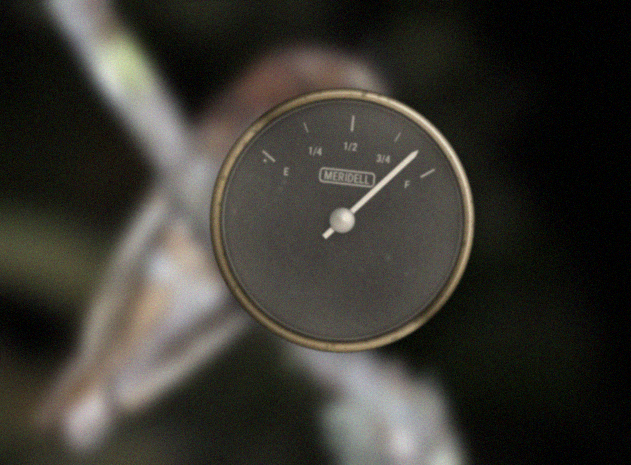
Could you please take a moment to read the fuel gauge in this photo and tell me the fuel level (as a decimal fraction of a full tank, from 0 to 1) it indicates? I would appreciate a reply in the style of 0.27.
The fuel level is 0.875
